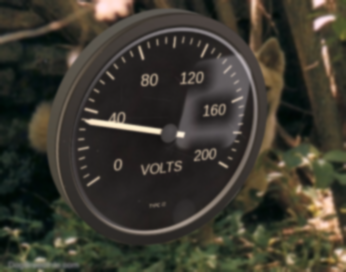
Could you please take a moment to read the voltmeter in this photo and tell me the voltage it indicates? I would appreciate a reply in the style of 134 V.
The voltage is 35 V
